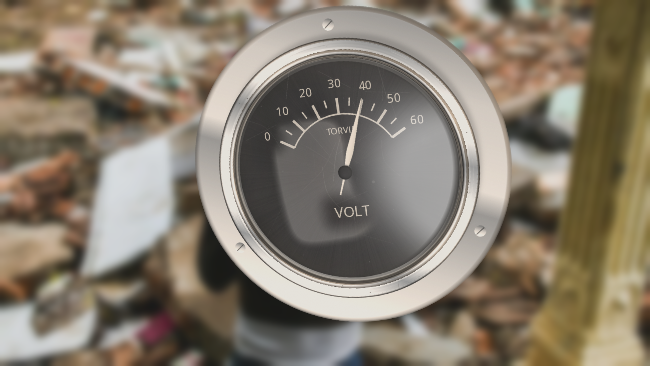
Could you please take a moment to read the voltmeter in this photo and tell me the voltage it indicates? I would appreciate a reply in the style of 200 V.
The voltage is 40 V
